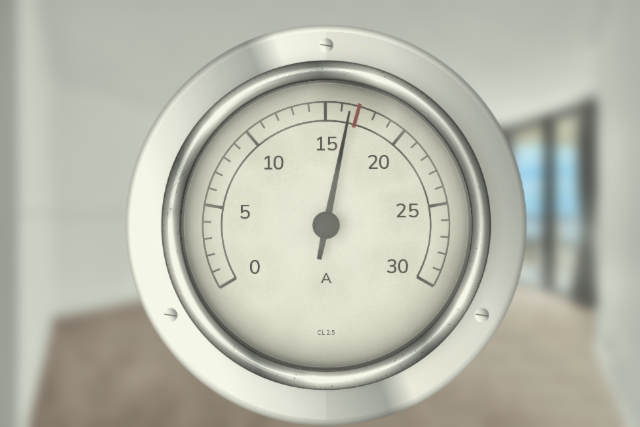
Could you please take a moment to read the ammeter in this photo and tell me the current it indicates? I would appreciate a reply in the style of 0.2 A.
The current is 16.5 A
